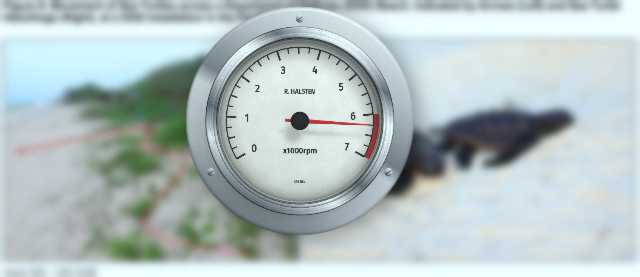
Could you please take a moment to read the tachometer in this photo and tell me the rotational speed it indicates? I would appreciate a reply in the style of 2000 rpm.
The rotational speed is 6250 rpm
